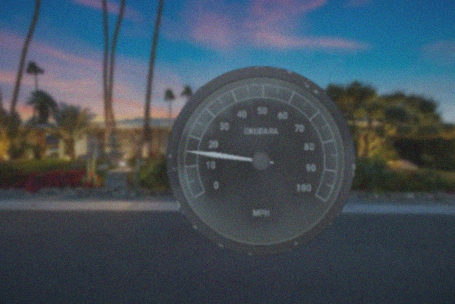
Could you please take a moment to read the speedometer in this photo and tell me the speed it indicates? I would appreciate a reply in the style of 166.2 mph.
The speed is 15 mph
